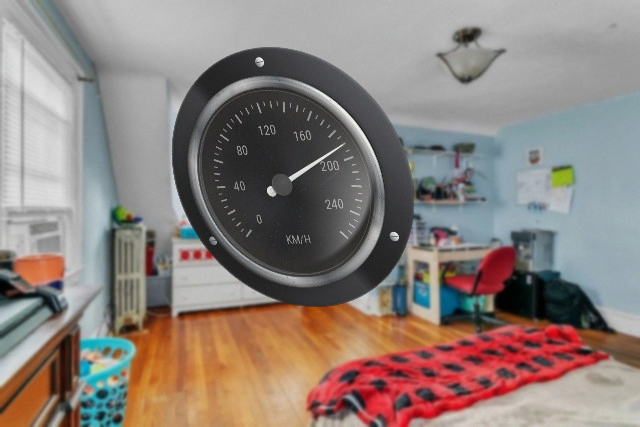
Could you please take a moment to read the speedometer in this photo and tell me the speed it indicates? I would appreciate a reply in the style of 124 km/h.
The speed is 190 km/h
